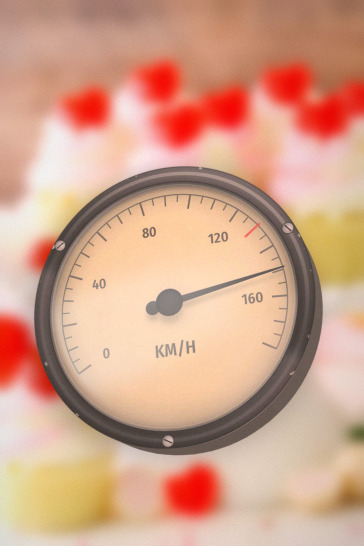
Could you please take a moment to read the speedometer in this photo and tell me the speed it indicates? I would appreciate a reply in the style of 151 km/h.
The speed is 150 km/h
